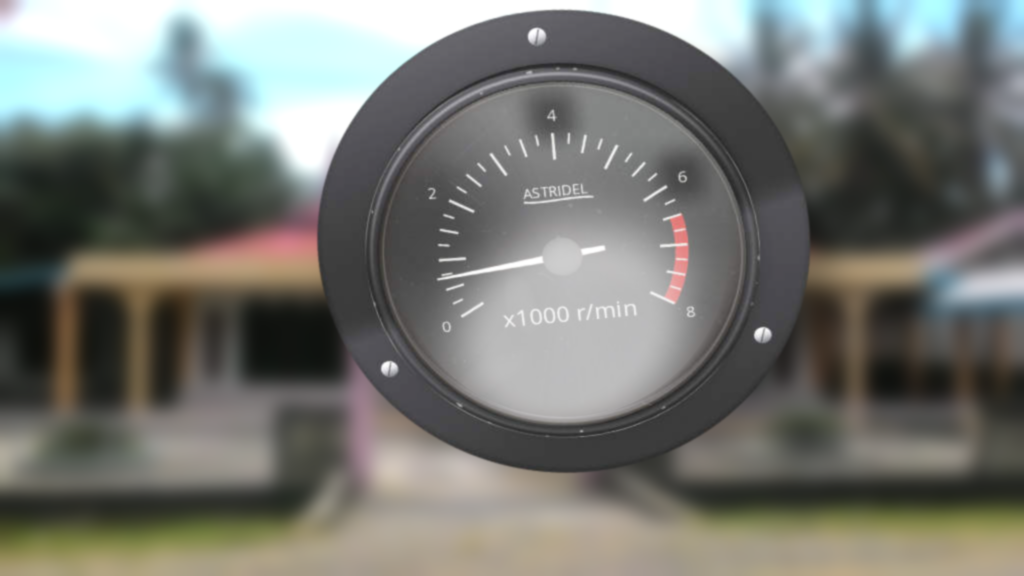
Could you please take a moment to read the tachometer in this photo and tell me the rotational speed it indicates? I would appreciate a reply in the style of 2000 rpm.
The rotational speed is 750 rpm
